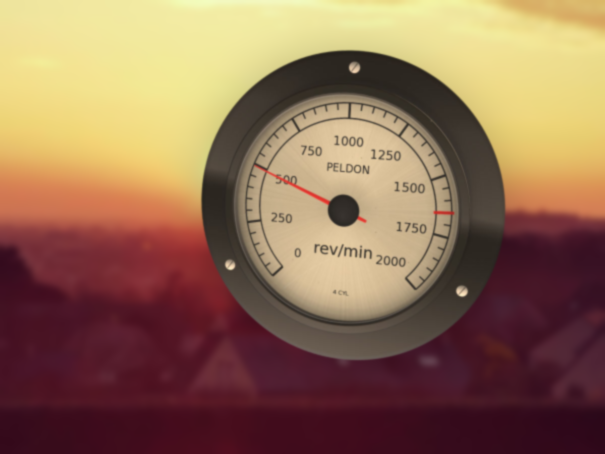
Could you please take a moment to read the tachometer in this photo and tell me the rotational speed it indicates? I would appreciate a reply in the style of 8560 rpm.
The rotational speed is 500 rpm
